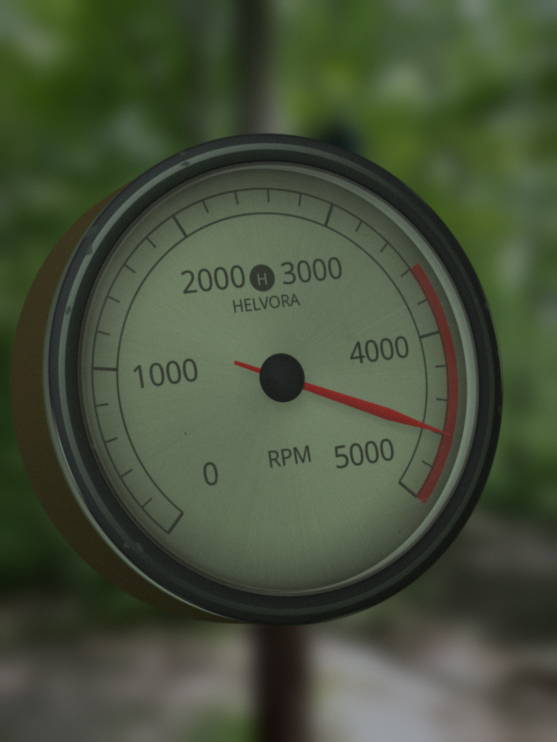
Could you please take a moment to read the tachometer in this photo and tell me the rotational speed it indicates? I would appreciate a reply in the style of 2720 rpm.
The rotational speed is 4600 rpm
